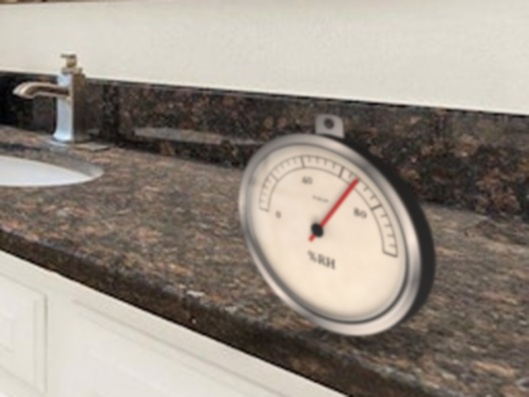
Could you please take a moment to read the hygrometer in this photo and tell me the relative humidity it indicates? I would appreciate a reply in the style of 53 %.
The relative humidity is 68 %
